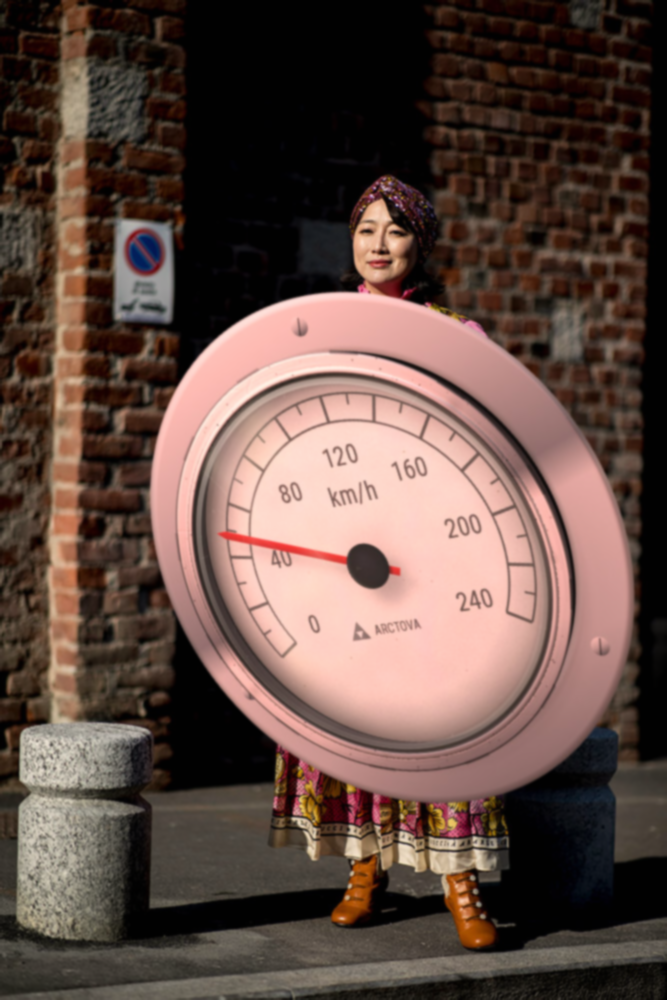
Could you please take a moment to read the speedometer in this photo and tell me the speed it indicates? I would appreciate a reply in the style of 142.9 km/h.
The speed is 50 km/h
